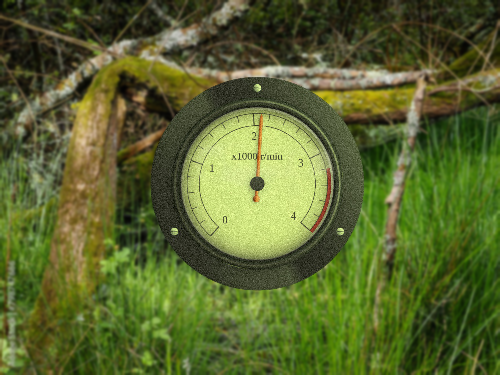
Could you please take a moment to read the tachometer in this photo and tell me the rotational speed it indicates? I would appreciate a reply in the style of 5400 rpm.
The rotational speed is 2100 rpm
